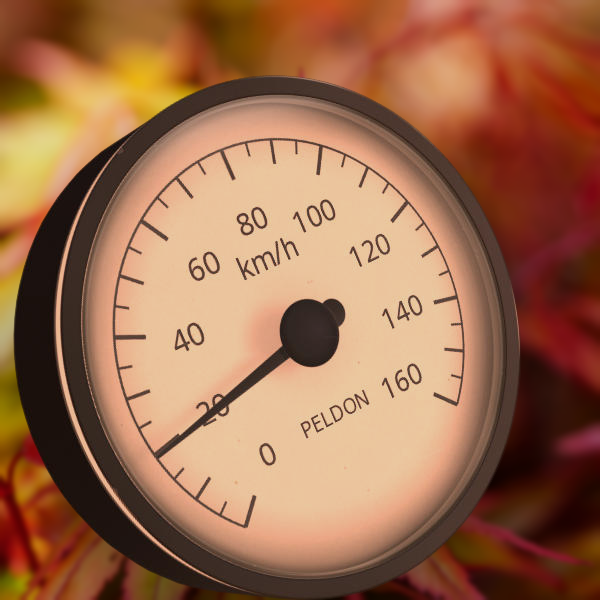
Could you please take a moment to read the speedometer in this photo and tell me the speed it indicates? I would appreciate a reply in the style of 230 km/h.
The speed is 20 km/h
